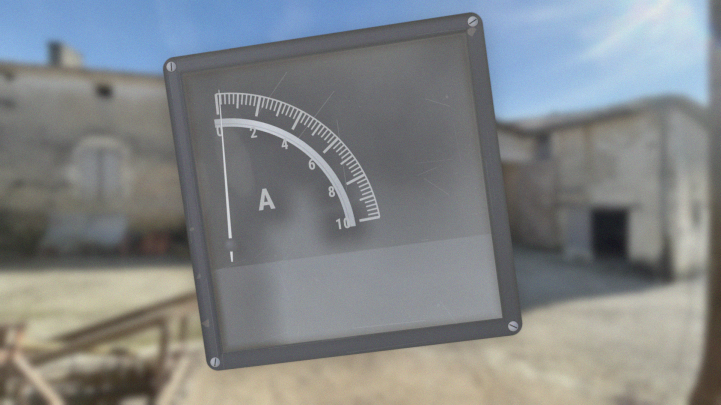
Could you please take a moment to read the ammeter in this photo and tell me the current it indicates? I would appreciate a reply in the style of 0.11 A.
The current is 0.2 A
